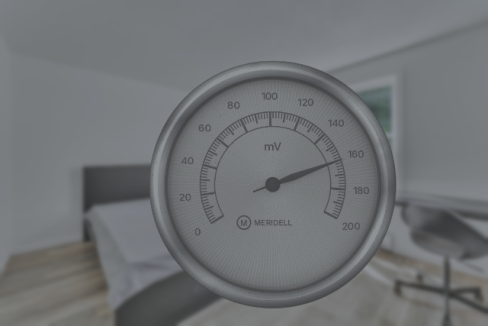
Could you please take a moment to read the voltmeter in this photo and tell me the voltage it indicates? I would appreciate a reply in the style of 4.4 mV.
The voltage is 160 mV
